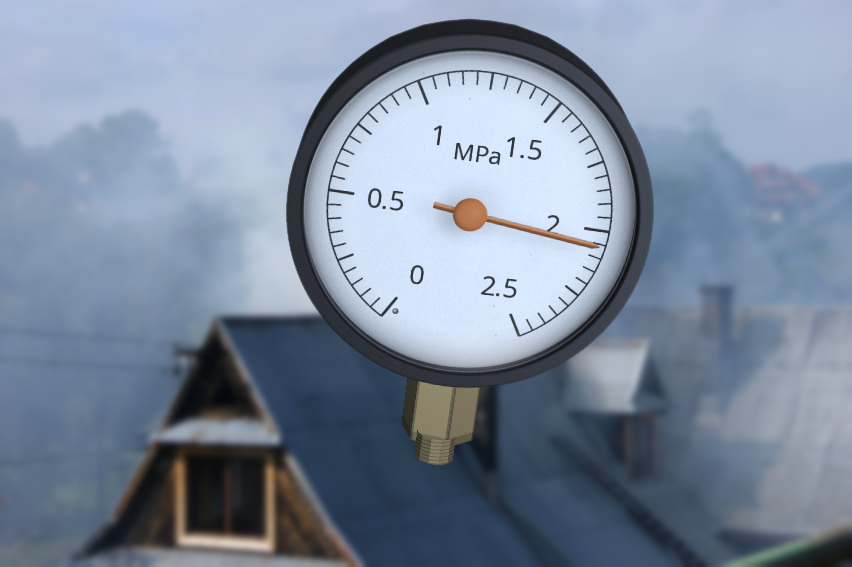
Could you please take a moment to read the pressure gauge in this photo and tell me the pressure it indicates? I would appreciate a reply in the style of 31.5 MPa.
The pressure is 2.05 MPa
